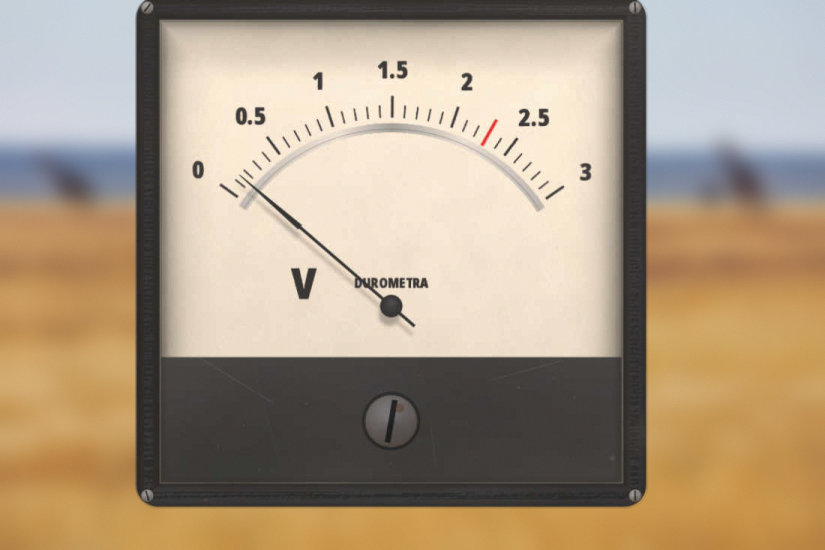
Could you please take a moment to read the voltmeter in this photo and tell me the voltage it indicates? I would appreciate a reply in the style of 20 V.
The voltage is 0.15 V
